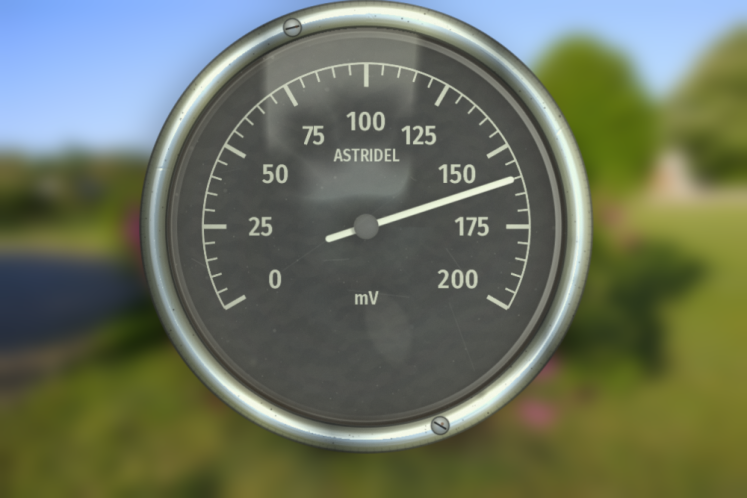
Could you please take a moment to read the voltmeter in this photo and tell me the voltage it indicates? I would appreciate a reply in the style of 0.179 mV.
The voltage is 160 mV
